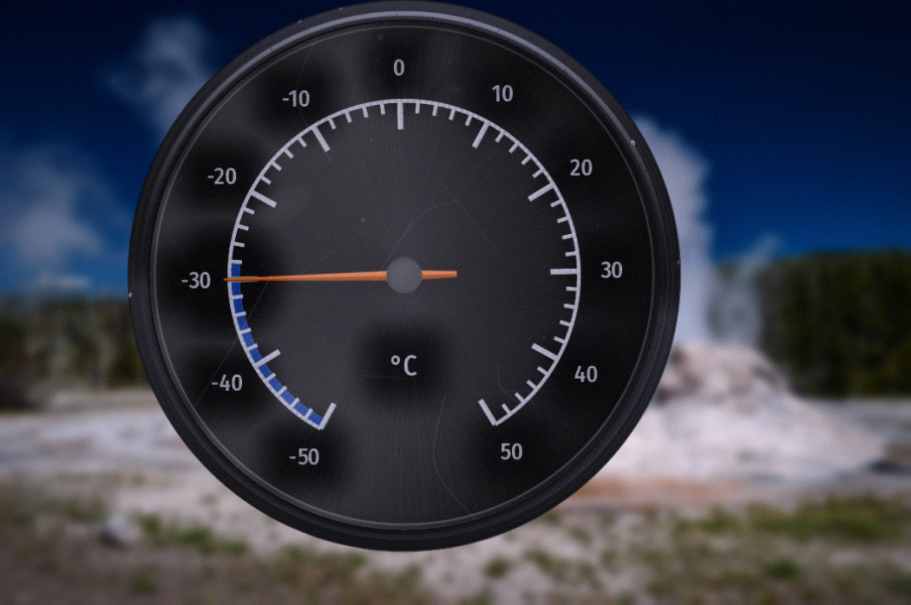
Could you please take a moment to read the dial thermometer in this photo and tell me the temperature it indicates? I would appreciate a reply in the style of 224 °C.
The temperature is -30 °C
